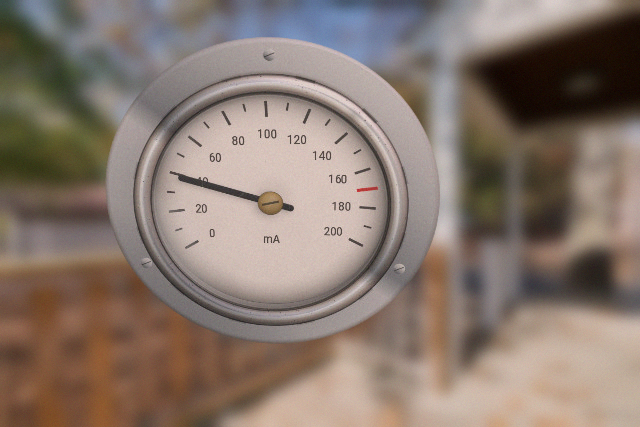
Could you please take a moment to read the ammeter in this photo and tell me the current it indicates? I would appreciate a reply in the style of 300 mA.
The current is 40 mA
